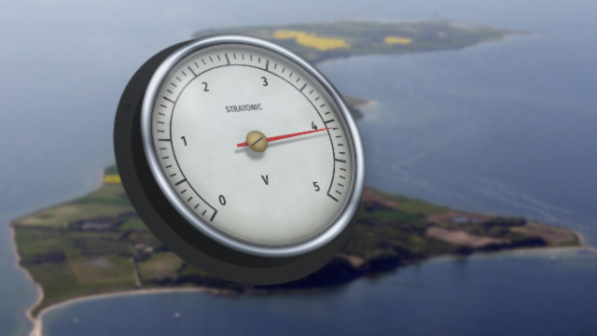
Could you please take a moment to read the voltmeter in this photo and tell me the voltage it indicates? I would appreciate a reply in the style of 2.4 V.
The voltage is 4.1 V
